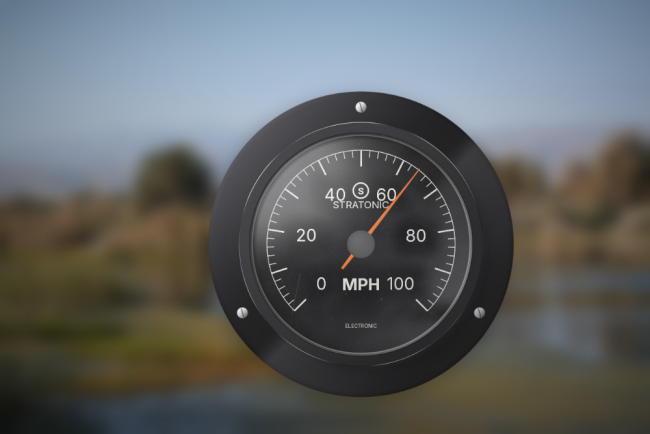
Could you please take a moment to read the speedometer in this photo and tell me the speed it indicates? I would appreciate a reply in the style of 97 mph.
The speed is 64 mph
